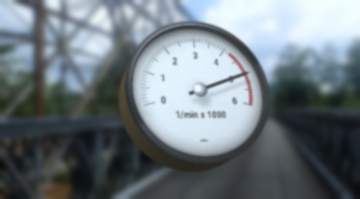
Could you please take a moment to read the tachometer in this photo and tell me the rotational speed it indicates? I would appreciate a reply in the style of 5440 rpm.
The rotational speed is 5000 rpm
